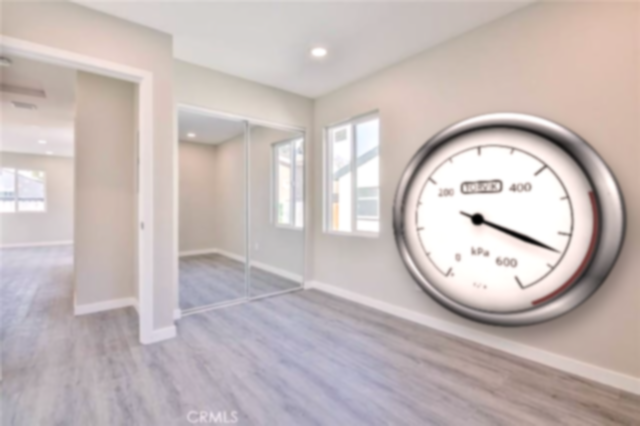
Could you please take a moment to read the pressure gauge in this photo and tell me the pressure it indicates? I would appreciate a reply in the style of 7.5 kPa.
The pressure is 525 kPa
